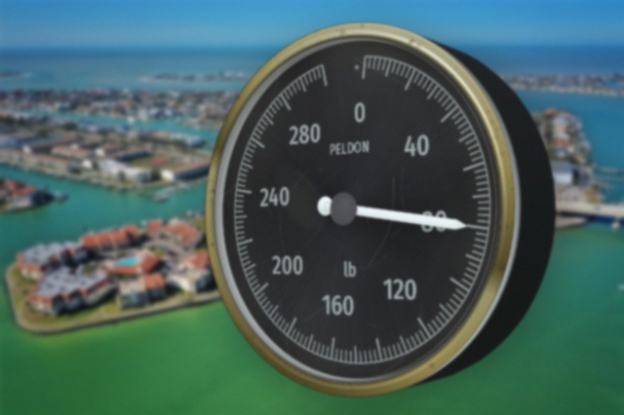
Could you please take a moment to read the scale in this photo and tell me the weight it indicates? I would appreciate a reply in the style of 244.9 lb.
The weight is 80 lb
